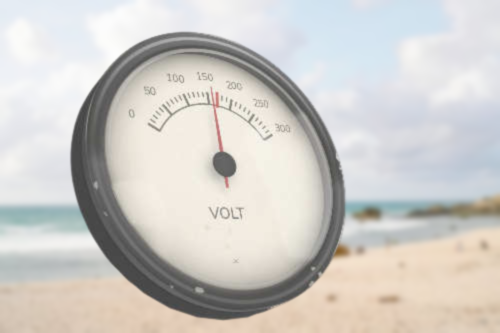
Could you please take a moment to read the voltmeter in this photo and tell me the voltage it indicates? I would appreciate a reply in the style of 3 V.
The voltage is 150 V
